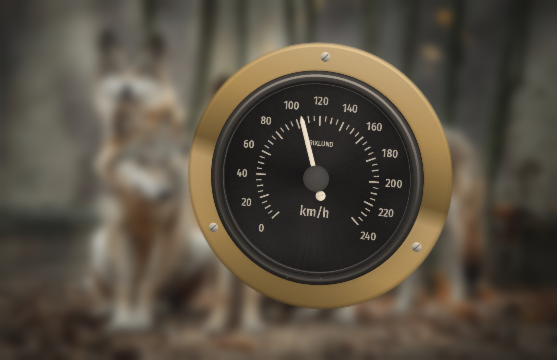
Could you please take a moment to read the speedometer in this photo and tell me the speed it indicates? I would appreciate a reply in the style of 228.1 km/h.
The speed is 105 km/h
